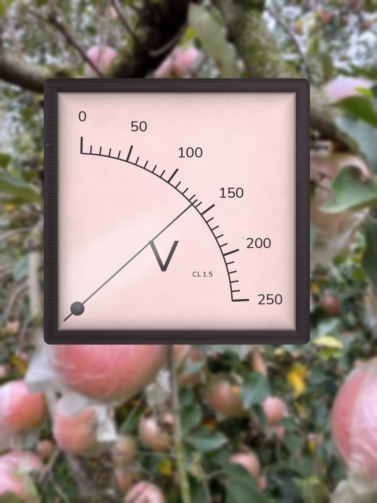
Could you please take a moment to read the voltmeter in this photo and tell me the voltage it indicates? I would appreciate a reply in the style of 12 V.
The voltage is 135 V
